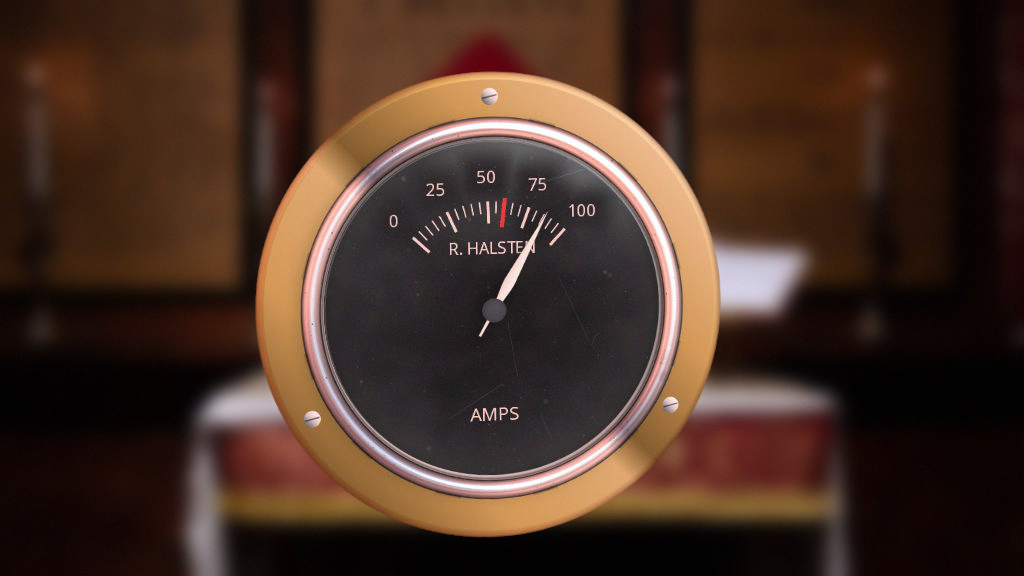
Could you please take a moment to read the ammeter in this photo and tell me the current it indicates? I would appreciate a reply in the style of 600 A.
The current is 85 A
